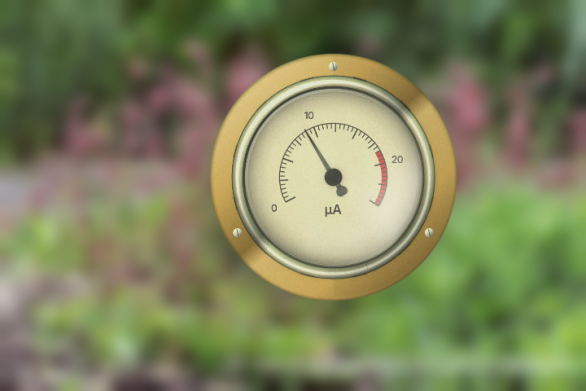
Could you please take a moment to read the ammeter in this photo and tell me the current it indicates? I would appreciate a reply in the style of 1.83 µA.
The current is 9 µA
